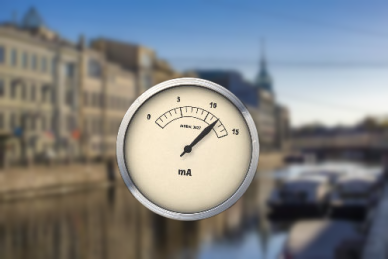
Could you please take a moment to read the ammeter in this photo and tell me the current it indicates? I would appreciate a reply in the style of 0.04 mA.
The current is 12 mA
